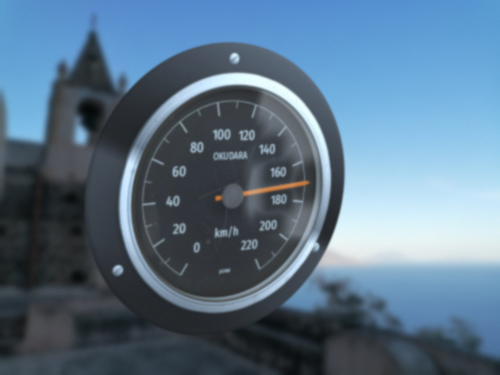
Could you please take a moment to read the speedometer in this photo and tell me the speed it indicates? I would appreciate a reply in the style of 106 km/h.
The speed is 170 km/h
